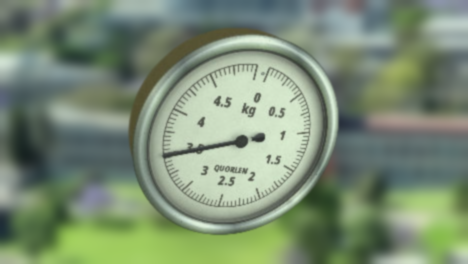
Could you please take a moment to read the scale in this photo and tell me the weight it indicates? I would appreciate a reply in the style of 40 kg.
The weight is 3.5 kg
